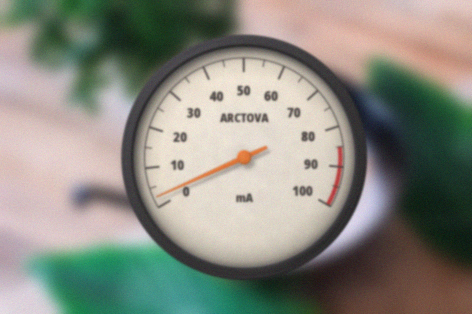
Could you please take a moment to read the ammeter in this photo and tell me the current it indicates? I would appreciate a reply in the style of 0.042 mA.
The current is 2.5 mA
